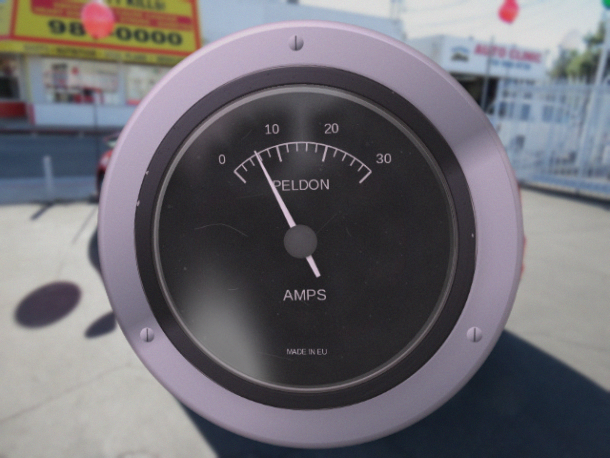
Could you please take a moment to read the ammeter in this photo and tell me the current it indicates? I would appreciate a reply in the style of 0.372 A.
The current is 6 A
